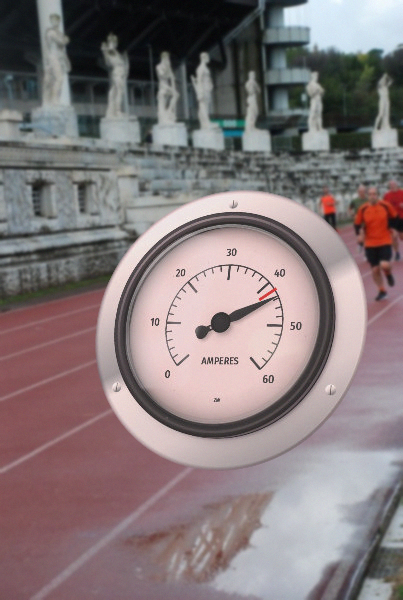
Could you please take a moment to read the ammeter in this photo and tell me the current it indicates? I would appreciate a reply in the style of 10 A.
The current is 44 A
